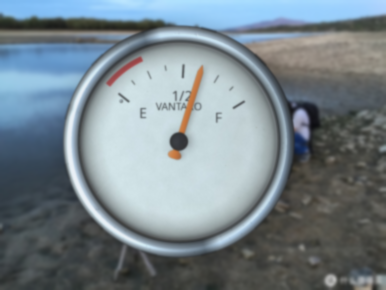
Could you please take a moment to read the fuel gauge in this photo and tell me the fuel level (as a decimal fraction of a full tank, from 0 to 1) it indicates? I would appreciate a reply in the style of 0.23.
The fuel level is 0.625
